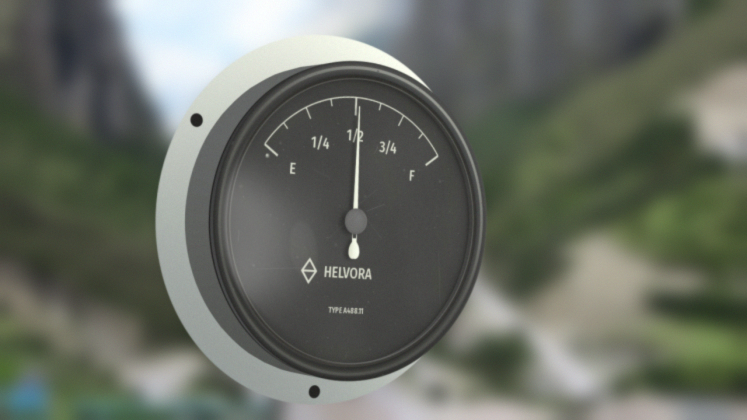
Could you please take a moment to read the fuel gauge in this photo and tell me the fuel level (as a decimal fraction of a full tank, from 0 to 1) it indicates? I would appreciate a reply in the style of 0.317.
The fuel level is 0.5
